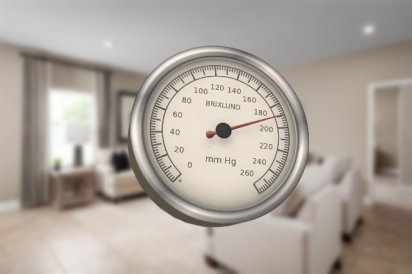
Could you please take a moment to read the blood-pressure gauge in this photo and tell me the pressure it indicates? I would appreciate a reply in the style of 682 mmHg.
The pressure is 190 mmHg
